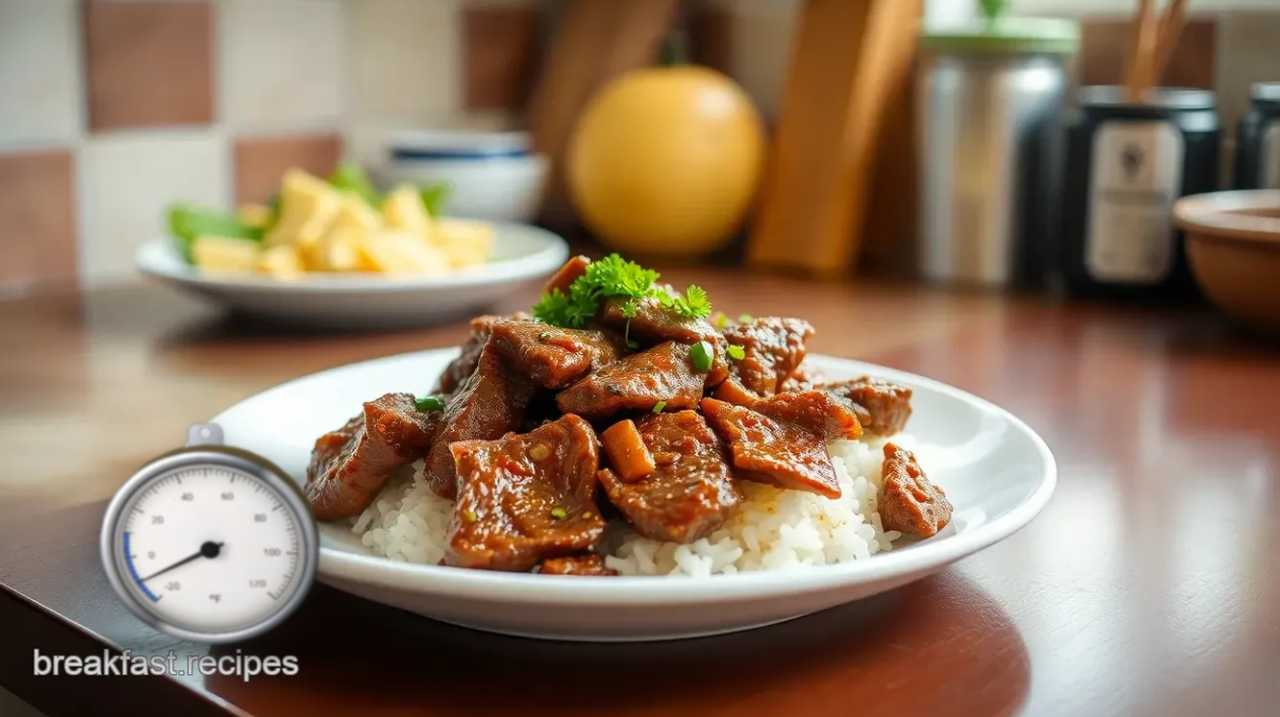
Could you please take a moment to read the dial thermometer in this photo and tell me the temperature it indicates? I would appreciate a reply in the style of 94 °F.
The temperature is -10 °F
